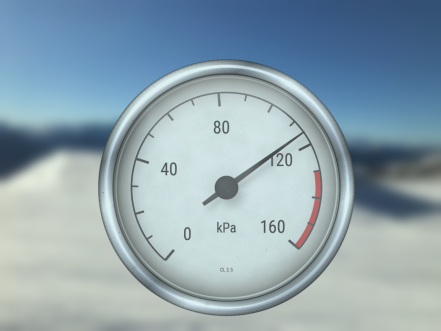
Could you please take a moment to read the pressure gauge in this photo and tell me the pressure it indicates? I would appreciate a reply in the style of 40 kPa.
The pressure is 115 kPa
